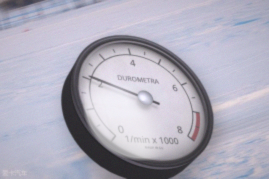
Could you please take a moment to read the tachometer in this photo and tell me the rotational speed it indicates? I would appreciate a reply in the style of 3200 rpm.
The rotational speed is 2000 rpm
